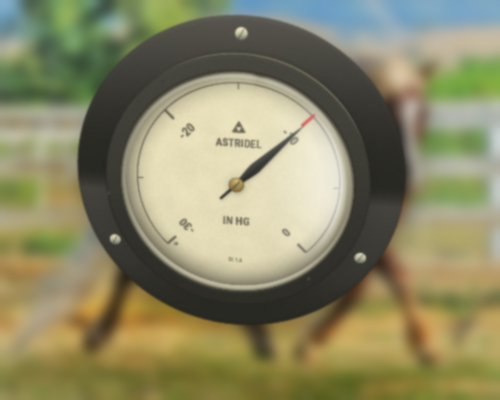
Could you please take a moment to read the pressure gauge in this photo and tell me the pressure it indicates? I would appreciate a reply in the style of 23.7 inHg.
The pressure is -10 inHg
